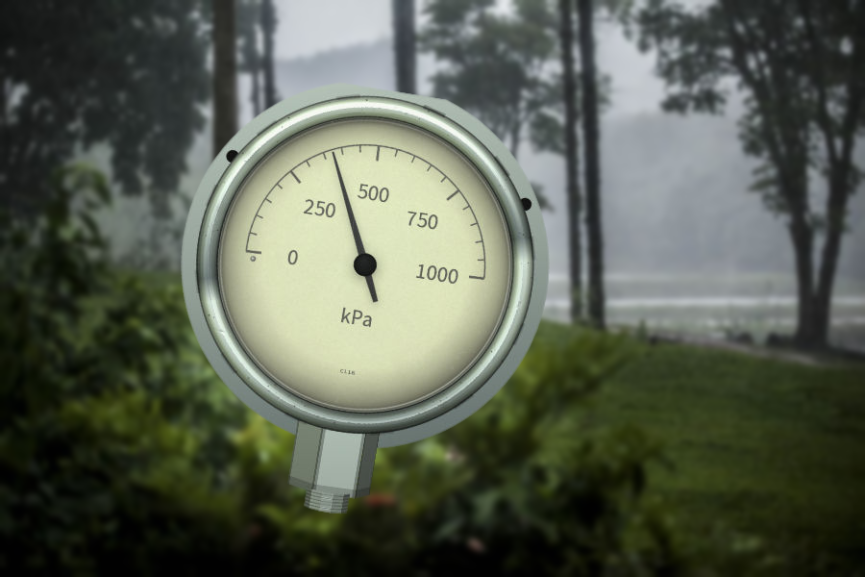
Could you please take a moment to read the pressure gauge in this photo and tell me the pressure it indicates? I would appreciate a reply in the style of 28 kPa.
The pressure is 375 kPa
